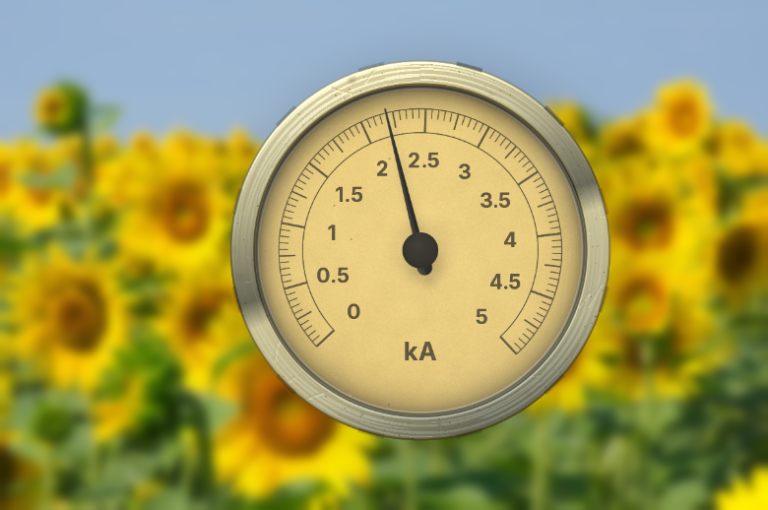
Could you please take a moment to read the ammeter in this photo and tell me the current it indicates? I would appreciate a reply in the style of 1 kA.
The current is 2.2 kA
